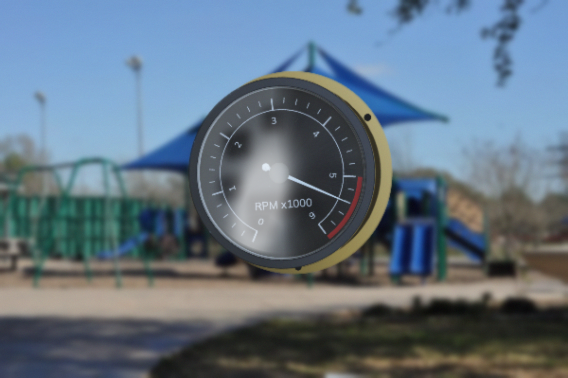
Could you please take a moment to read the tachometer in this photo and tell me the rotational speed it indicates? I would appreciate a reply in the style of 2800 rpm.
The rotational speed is 5400 rpm
